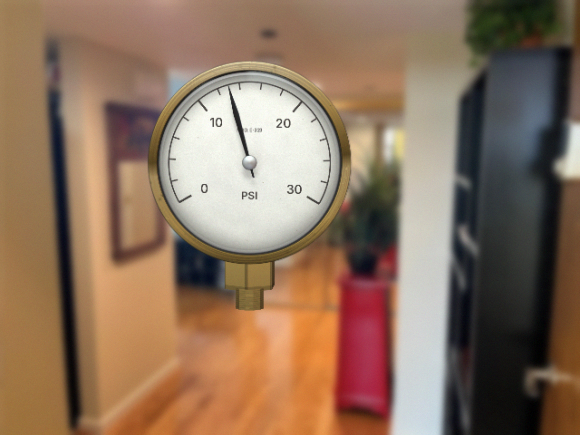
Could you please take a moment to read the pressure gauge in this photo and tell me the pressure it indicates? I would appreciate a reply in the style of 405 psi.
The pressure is 13 psi
